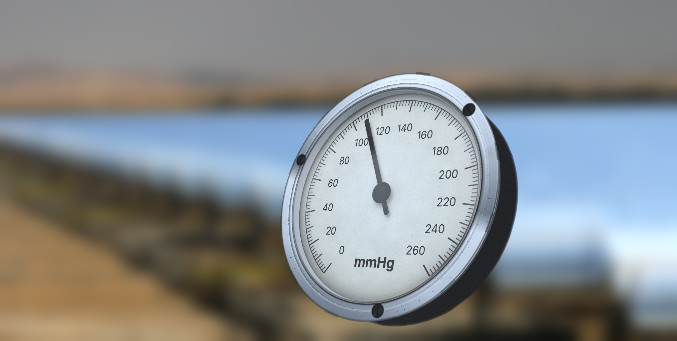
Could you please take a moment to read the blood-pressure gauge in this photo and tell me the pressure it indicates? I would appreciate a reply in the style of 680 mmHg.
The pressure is 110 mmHg
